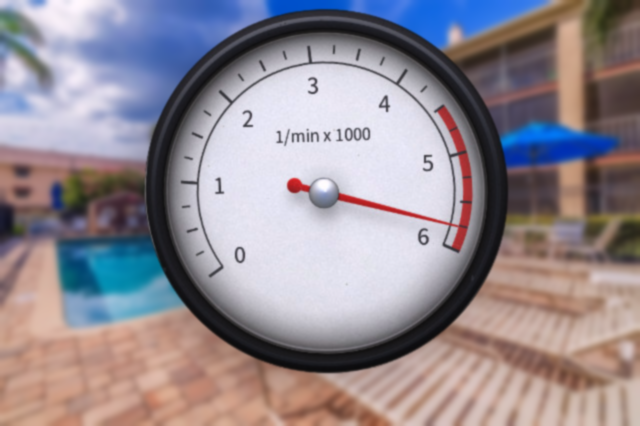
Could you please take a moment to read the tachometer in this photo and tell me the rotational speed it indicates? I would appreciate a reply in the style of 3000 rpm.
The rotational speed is 5750 rpm
